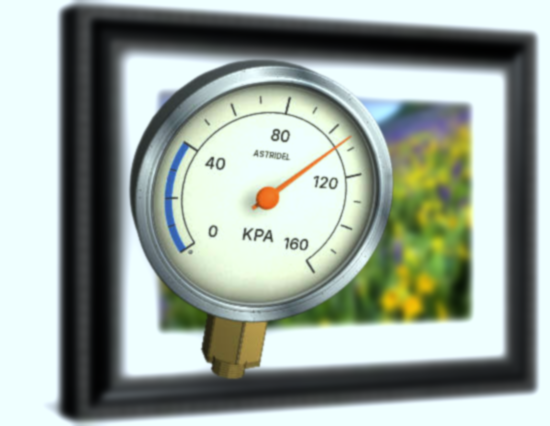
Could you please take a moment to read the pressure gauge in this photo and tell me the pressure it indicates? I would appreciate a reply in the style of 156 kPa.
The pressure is 105 kPa
